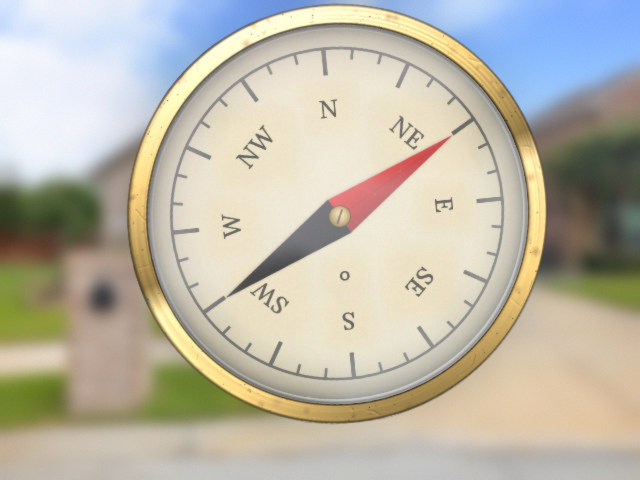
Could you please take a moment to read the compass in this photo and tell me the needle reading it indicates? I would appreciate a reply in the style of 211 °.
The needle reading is 60 °
